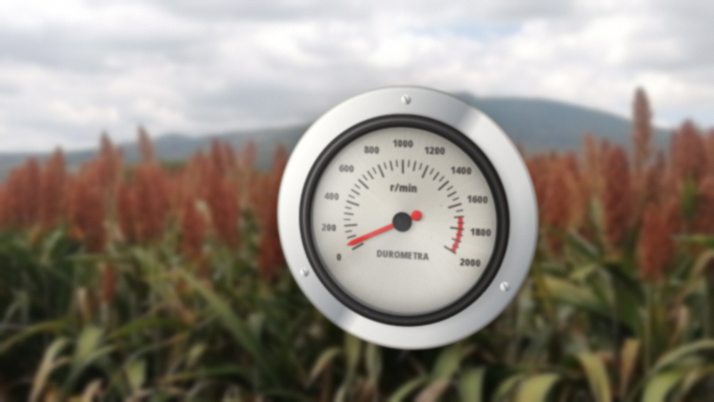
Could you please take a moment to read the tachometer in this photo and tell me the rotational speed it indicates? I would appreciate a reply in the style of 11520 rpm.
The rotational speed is 50 rpm
